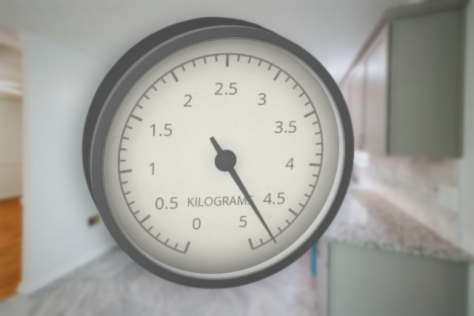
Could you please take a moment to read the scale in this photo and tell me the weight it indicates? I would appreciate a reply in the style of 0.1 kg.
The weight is 4.8 kg
